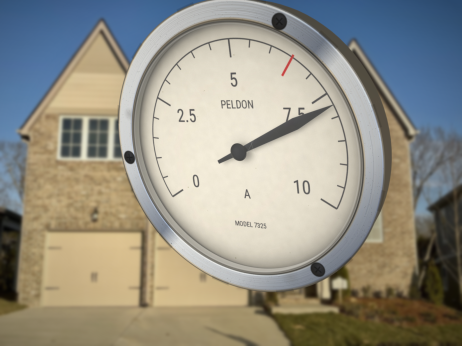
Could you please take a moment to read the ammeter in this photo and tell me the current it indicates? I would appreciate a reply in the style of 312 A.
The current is 7.75 A
